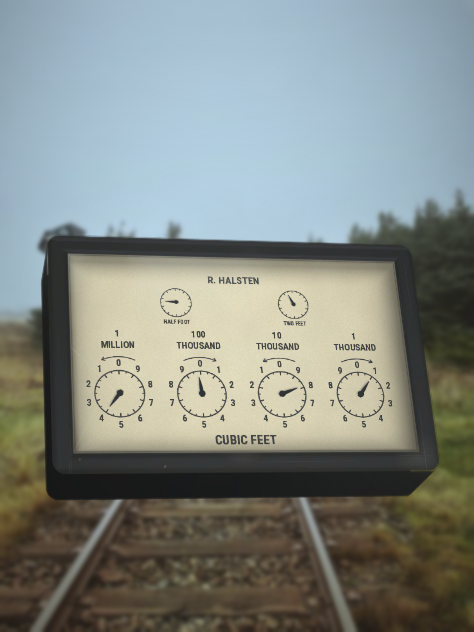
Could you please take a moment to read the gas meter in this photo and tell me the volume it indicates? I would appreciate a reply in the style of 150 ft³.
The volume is 398100 ft³
